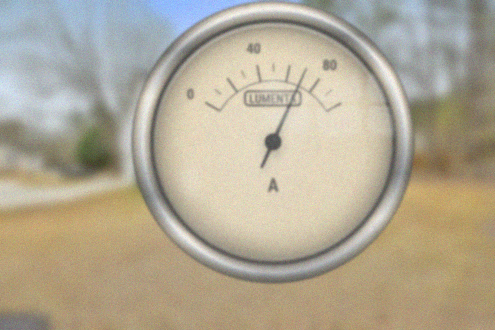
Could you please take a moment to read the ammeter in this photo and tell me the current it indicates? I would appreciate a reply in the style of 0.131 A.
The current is 70 A
